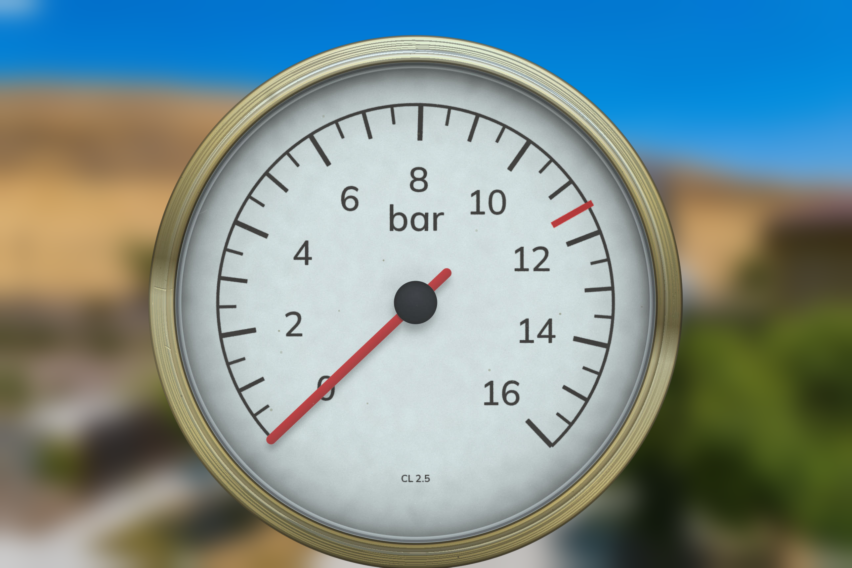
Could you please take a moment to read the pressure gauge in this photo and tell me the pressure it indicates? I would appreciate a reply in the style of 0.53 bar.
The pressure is 0 bar
